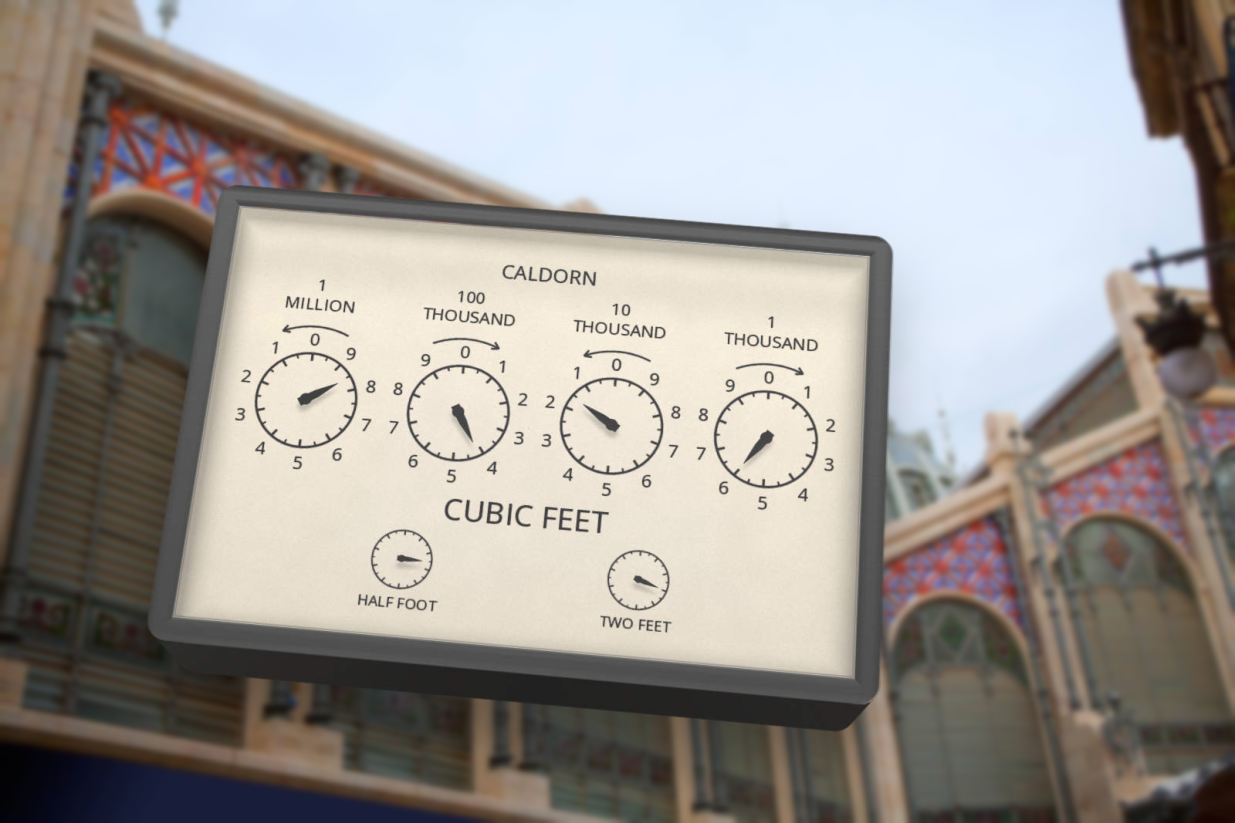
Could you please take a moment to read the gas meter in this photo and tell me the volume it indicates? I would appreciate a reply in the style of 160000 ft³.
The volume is 841600 ft³
